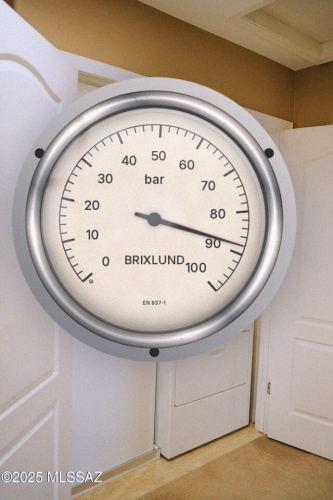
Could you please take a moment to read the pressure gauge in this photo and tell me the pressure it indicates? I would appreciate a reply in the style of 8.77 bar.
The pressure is 88 bar
